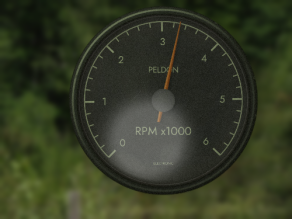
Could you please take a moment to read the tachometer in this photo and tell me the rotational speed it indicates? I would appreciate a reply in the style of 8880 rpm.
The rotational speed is 3300 rpm
